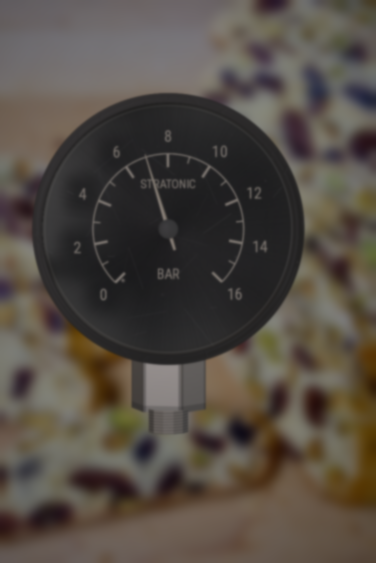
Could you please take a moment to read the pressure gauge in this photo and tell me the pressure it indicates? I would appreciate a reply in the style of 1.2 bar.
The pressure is 7 bar
